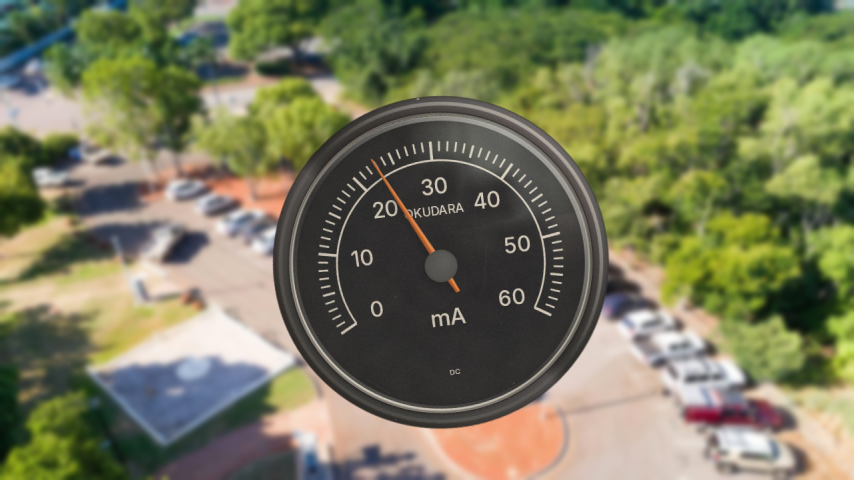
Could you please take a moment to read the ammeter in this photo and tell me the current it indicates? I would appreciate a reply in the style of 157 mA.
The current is 23 mA
